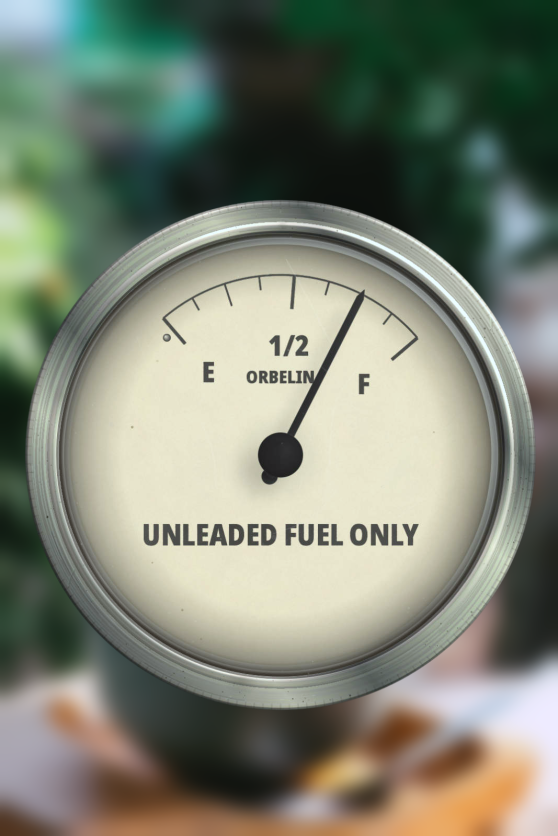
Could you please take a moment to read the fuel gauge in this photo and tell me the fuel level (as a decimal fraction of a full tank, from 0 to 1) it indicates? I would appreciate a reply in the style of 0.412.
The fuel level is 0.75
